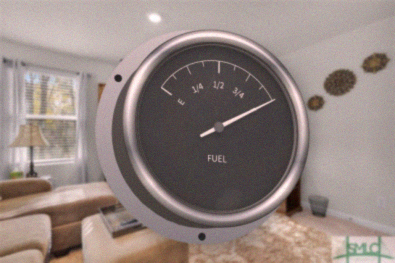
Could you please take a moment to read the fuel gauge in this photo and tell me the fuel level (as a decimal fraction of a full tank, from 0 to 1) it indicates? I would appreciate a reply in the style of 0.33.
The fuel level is 1
